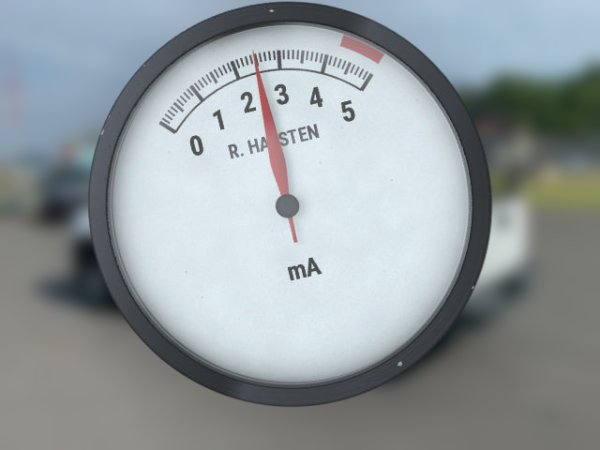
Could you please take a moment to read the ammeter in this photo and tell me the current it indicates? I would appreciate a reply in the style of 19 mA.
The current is 2.5 mA
